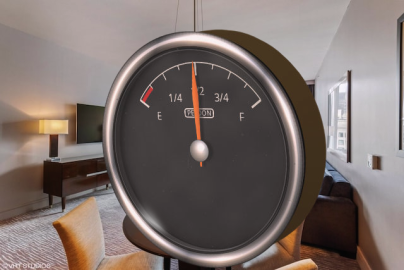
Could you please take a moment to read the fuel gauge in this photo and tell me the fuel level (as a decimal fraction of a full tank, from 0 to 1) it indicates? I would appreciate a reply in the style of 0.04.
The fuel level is 0.5
